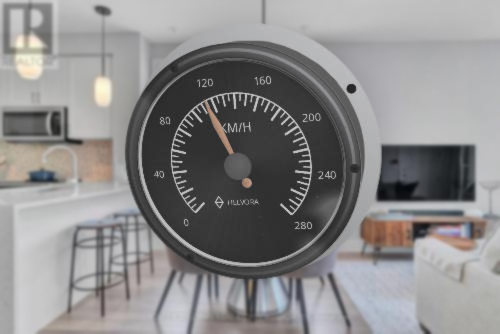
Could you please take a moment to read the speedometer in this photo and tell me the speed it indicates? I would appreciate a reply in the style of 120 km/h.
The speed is 115 km/h
